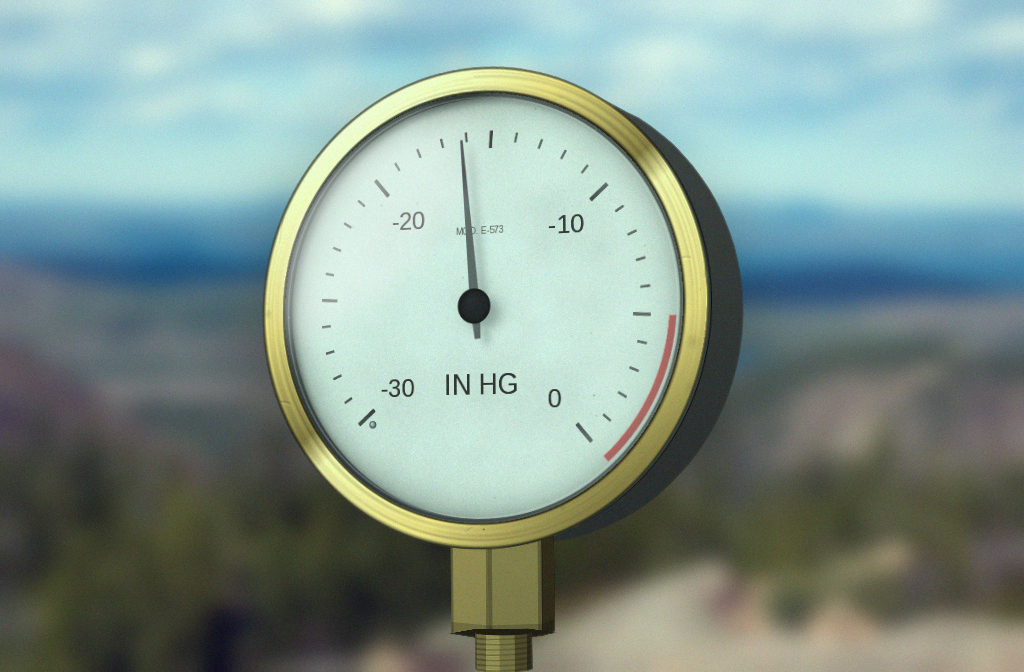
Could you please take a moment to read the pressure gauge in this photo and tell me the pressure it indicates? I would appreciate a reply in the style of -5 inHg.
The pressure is -16 inHg
